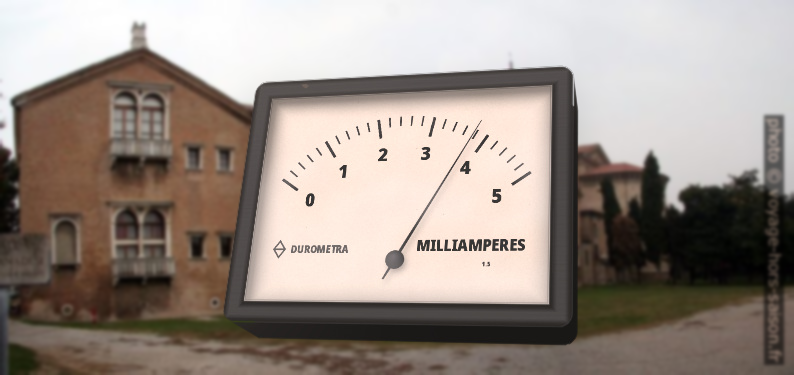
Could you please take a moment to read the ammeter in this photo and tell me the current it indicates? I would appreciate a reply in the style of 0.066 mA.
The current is 3.8 mA
